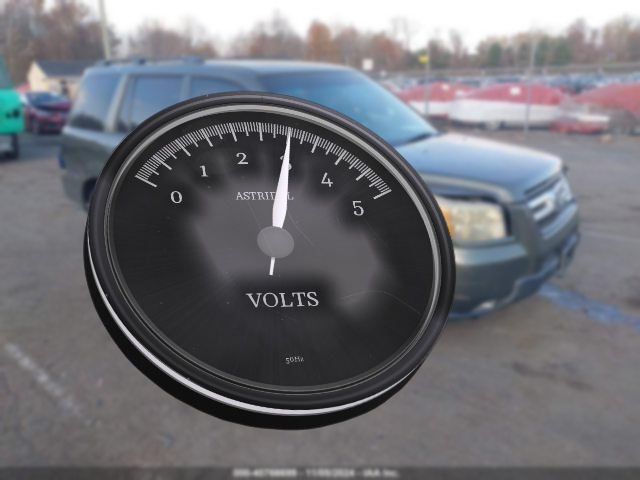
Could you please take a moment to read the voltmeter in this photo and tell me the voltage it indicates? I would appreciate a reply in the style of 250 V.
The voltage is 3 V
